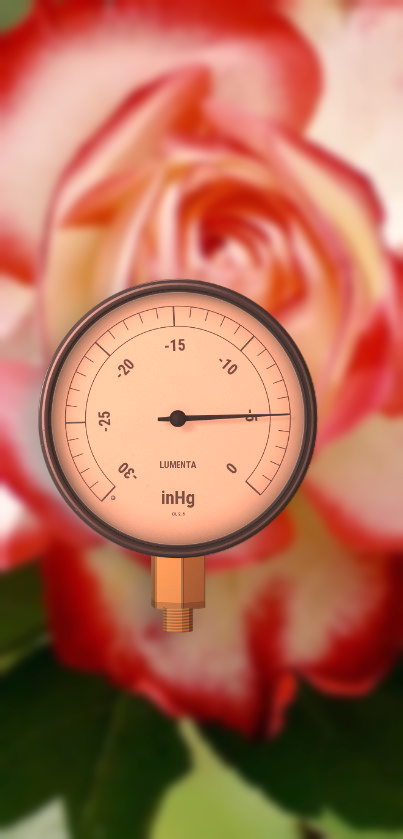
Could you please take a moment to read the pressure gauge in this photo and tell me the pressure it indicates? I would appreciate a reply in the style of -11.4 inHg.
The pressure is -5 inHg
